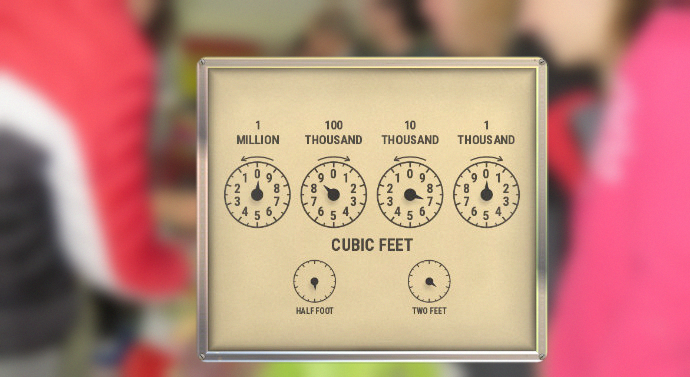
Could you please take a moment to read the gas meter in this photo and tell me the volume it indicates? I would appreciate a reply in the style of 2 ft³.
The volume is 987000 ft³
